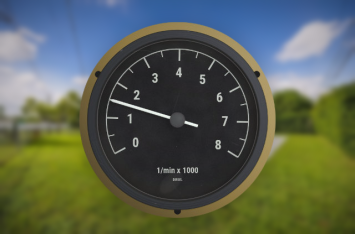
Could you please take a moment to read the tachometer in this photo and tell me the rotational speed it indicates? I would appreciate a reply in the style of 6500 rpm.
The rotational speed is 1500 rpm
